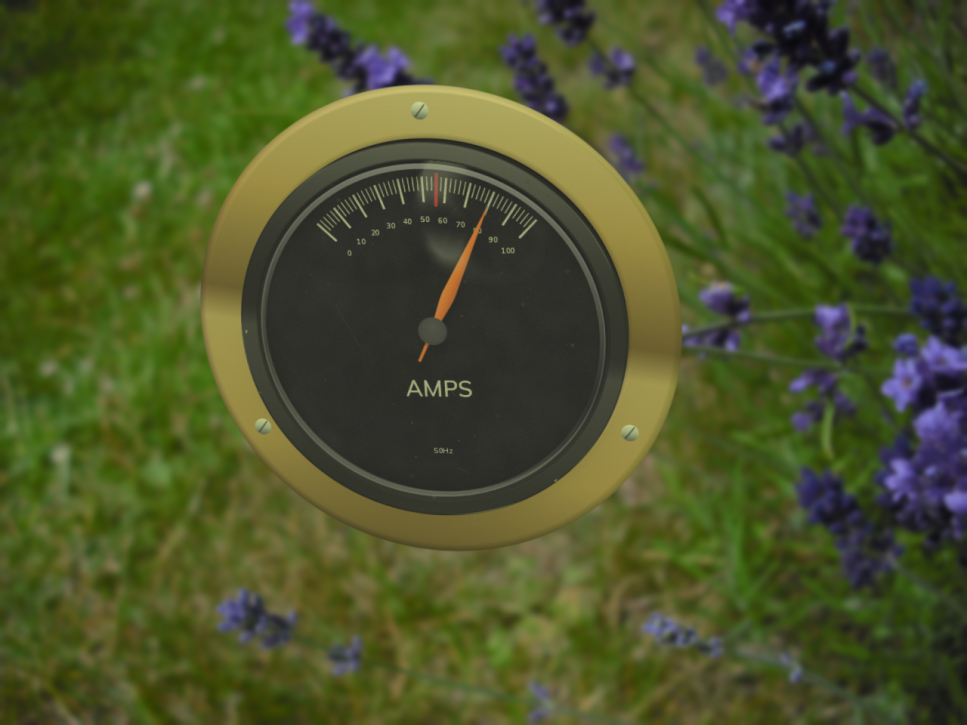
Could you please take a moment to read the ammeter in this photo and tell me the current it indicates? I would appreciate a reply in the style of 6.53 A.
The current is 80 A
